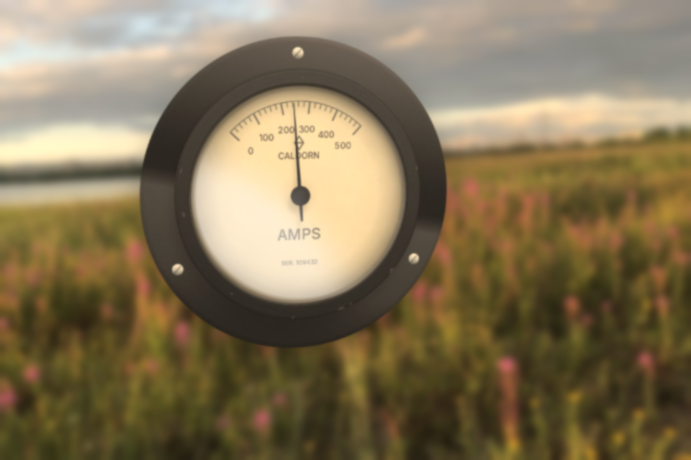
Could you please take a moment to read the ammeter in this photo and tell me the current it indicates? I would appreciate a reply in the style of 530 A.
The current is 240 A
